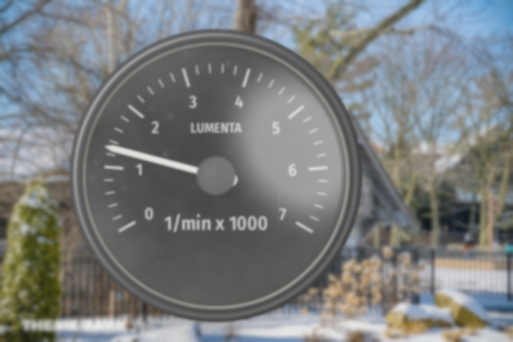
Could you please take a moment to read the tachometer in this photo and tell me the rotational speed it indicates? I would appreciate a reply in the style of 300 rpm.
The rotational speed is 1300 rpm
